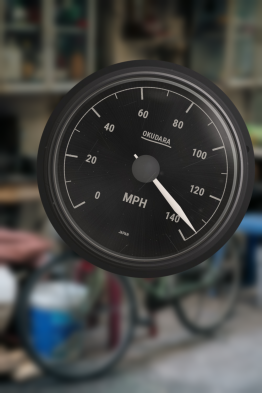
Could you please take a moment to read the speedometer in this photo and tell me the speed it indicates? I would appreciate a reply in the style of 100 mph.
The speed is 135 mph
